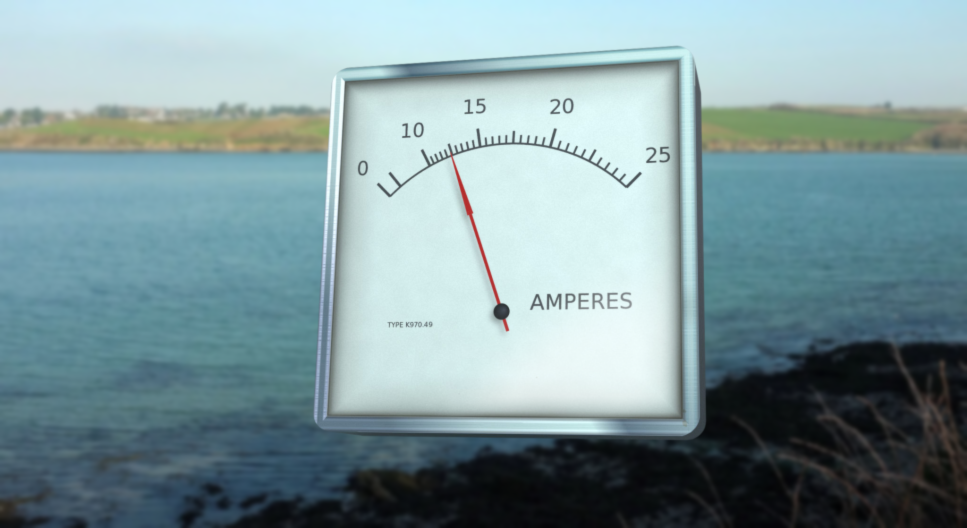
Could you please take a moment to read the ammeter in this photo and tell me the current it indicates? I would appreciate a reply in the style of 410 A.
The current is 12.5 A
